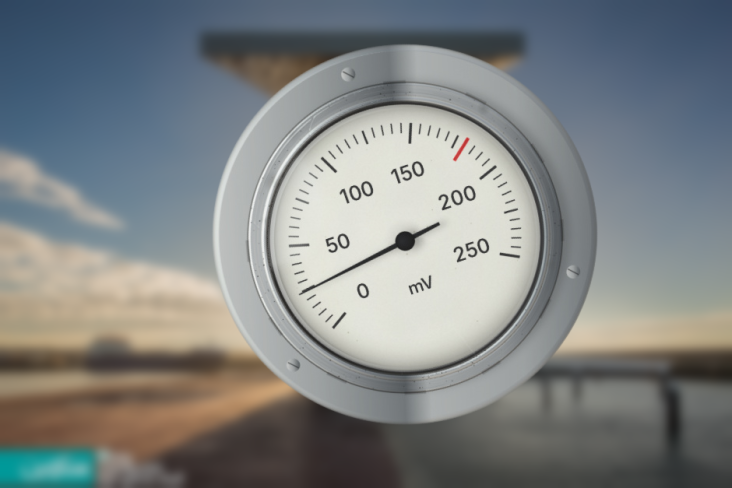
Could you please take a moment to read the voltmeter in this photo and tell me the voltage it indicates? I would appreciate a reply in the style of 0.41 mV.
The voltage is 25 mV
